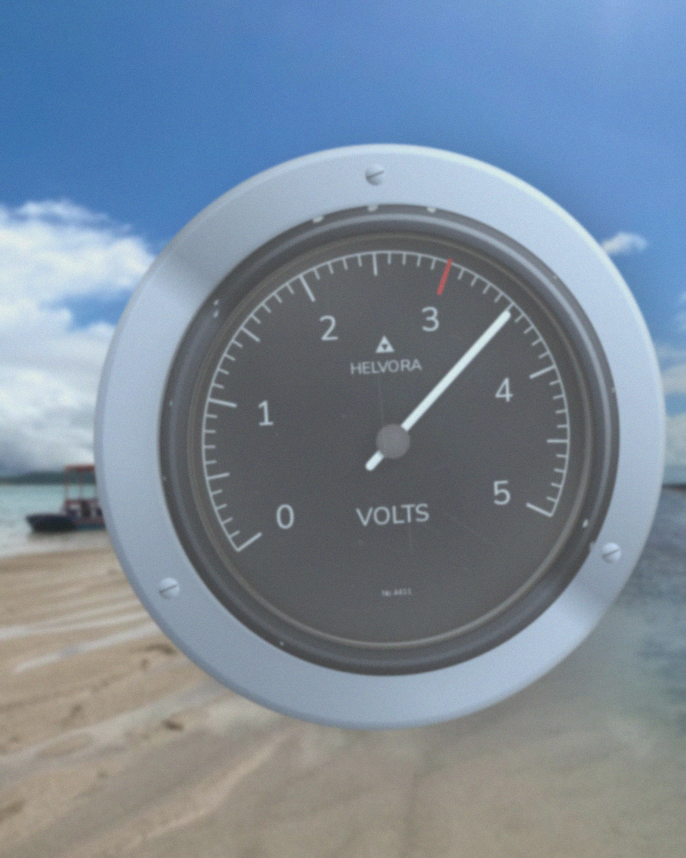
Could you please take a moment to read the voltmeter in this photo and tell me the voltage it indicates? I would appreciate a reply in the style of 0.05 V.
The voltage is 3.5 V
